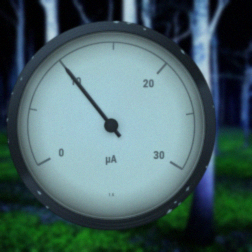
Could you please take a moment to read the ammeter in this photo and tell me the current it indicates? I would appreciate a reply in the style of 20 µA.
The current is 10 µA
